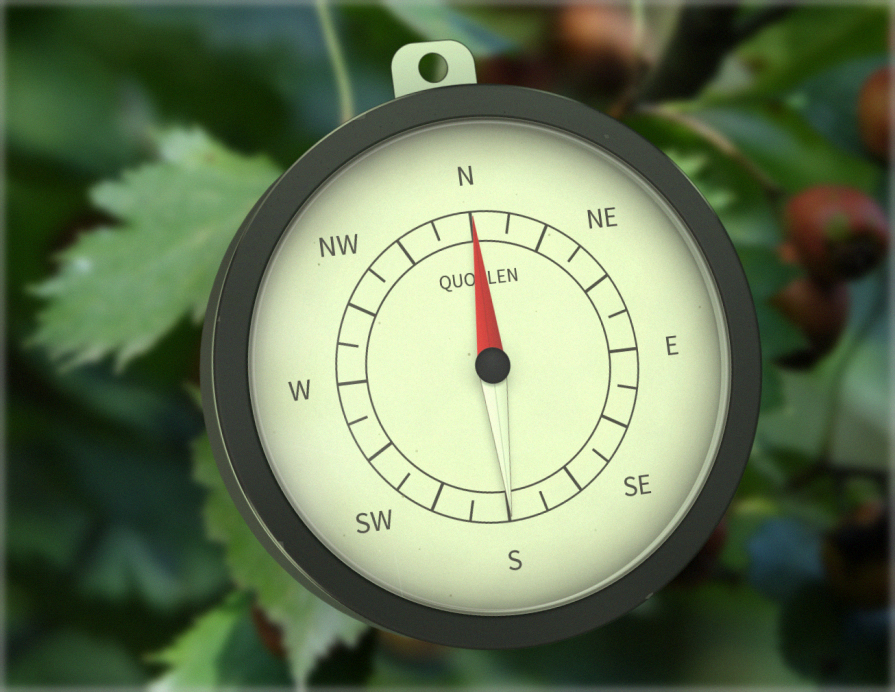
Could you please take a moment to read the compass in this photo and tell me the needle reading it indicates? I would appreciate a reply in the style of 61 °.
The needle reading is 0 °
